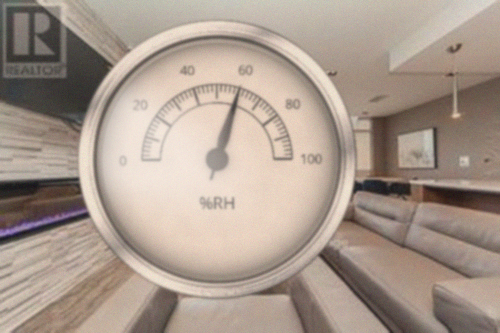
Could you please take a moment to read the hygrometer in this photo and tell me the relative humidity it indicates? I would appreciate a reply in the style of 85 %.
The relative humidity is 60 %
